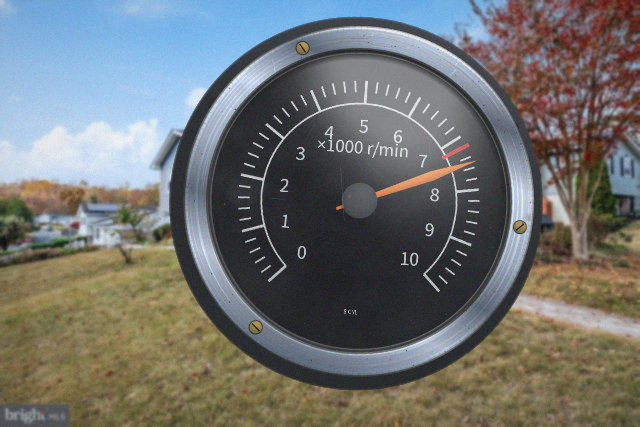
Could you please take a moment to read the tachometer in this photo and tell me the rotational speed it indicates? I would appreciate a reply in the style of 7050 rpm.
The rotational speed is 7500 rpm
